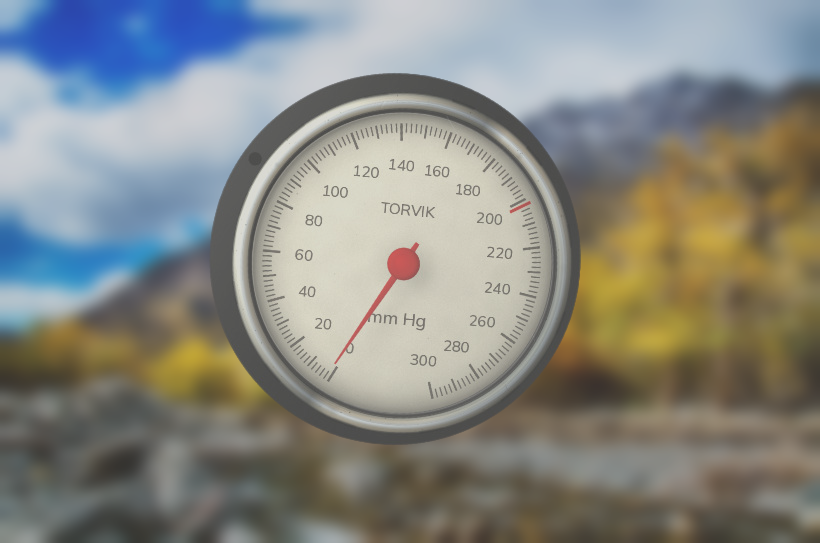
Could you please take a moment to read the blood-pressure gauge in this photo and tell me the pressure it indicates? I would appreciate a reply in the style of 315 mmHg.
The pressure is 2 mmHg
